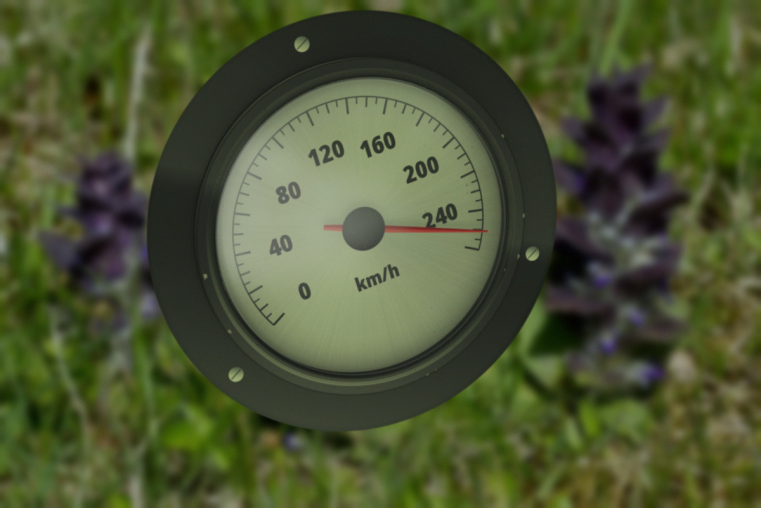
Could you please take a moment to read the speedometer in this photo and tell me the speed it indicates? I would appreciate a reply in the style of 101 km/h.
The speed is 250 km/h
